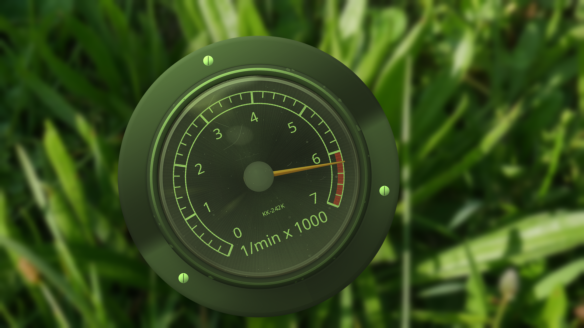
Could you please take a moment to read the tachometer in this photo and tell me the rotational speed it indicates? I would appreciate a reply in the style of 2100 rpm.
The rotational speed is 6200 rpm
